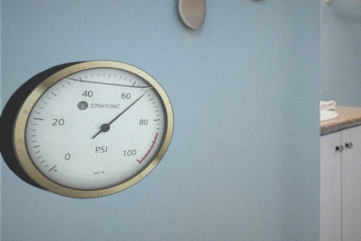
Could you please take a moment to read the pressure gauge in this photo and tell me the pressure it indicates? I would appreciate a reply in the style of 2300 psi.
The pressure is 66 psi
